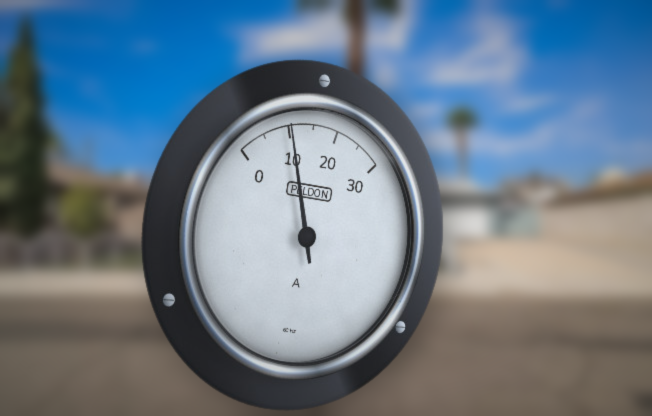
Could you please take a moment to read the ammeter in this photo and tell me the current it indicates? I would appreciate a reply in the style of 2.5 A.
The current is 10 A
